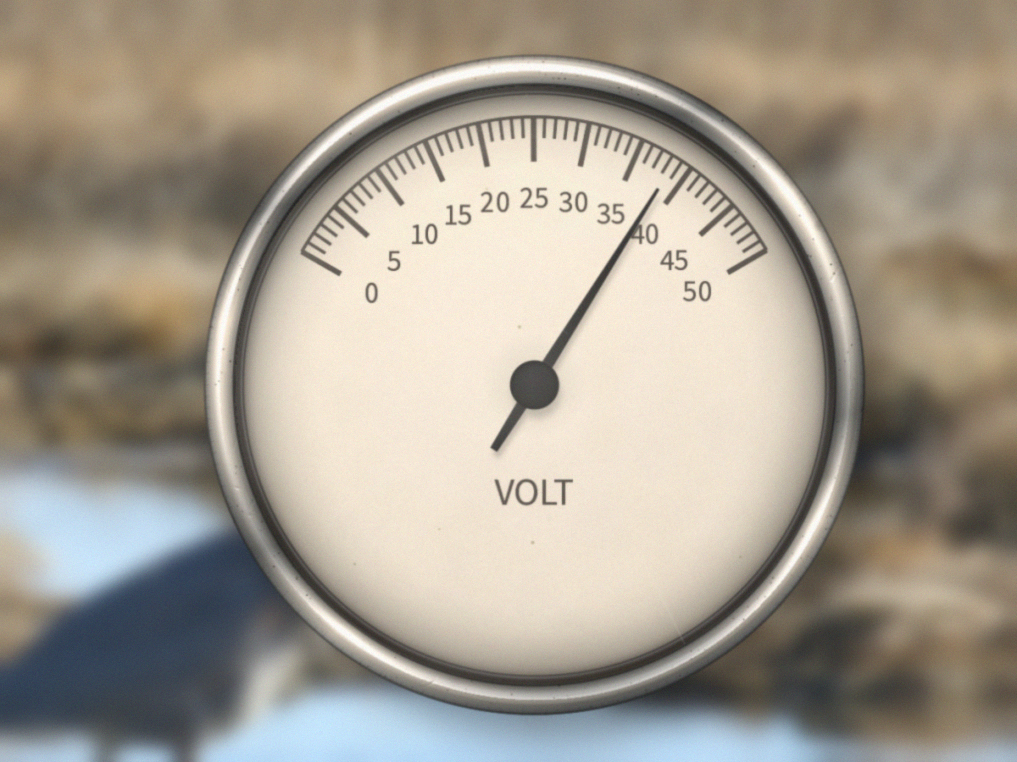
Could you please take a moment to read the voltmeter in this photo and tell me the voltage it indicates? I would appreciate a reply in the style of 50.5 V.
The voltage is 38.5 V
